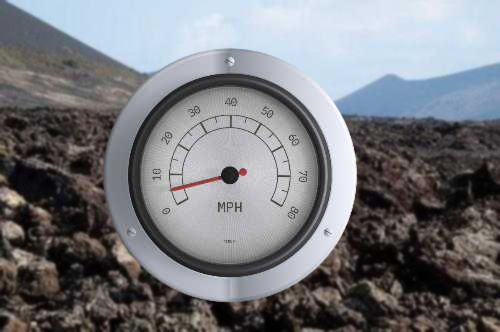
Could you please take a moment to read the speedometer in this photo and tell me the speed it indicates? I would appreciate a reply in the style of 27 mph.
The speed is 5 mph
